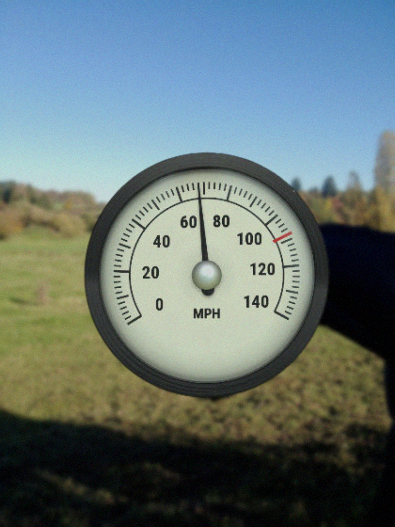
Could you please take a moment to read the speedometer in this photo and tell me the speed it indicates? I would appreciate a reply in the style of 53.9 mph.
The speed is 68 mph
